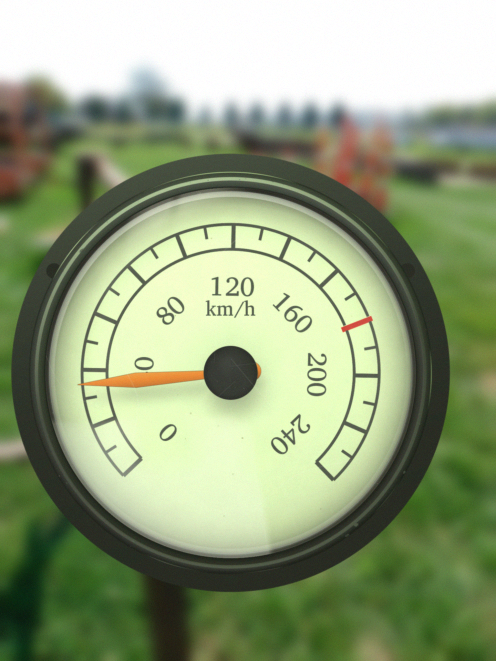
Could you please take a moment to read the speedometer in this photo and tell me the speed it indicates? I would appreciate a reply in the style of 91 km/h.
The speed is 35 km/h
